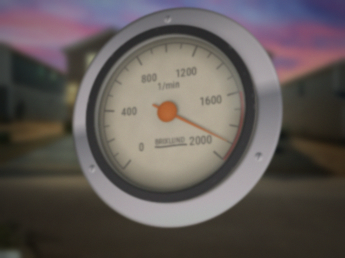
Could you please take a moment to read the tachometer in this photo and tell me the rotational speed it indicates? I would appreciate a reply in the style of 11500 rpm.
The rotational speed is 1900 rpm
